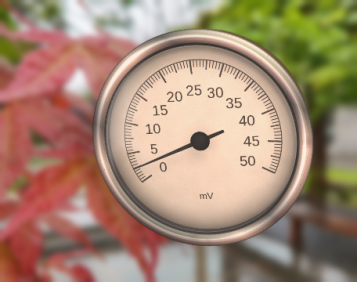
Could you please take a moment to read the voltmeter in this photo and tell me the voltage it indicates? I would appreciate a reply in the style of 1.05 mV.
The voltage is 2.5 mV
